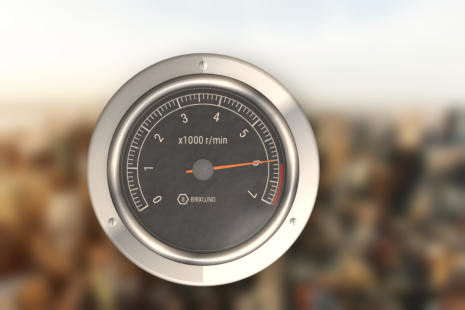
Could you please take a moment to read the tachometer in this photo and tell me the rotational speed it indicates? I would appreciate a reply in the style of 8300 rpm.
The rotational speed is 6000 rpm
